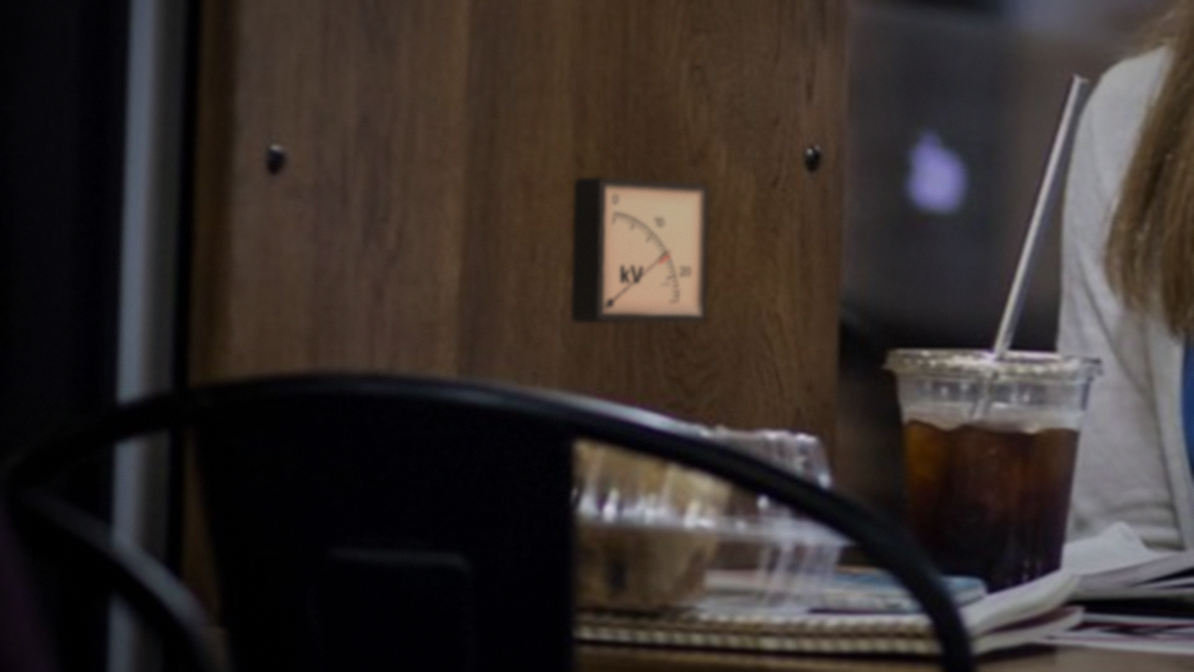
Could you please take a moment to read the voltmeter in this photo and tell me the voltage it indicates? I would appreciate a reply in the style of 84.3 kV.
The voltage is 15 kV
